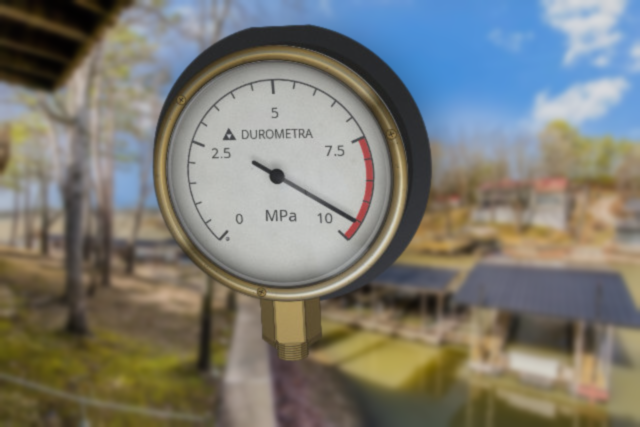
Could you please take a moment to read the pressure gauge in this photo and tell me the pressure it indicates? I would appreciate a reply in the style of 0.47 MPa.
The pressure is 9.5 MPa
